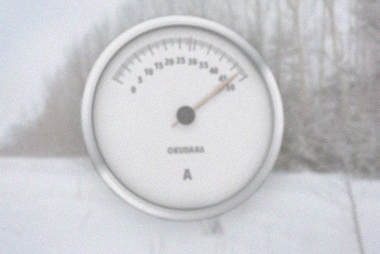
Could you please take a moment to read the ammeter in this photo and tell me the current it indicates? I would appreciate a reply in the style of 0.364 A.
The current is 47.5 A
